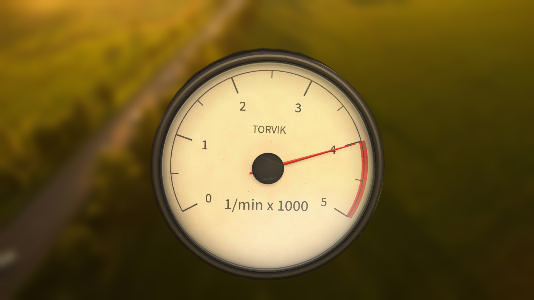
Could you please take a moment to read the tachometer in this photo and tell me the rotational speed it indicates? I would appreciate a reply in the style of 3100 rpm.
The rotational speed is 4000 rpm
